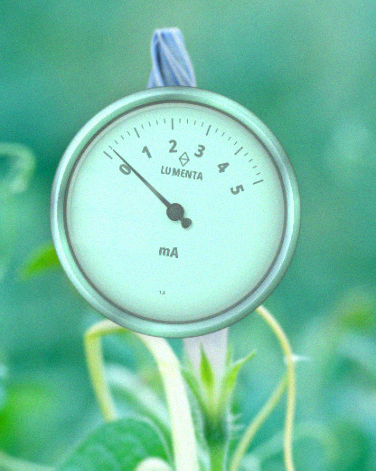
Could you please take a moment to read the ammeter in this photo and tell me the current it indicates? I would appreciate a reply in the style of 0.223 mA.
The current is 0.2 mA
